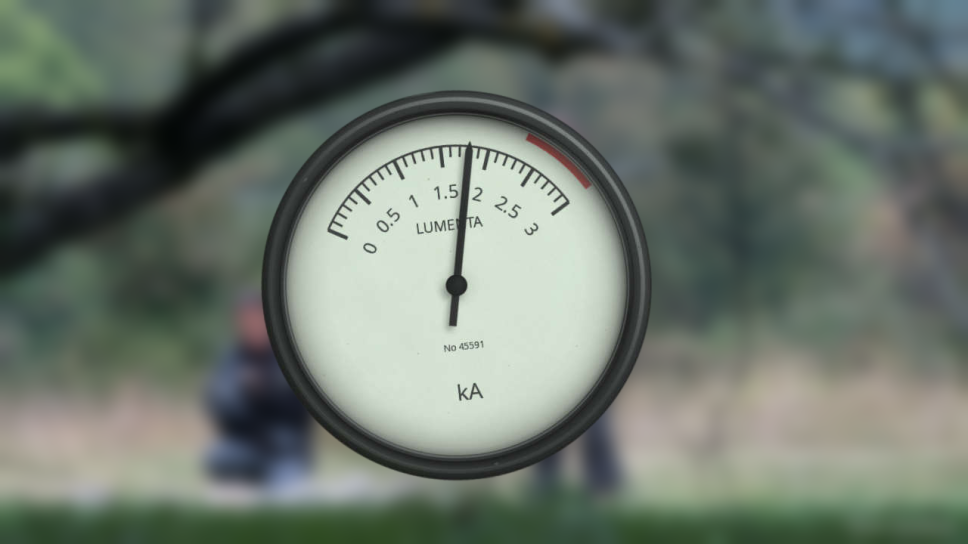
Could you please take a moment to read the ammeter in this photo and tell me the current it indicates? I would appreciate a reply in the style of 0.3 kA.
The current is 1.8 kA
